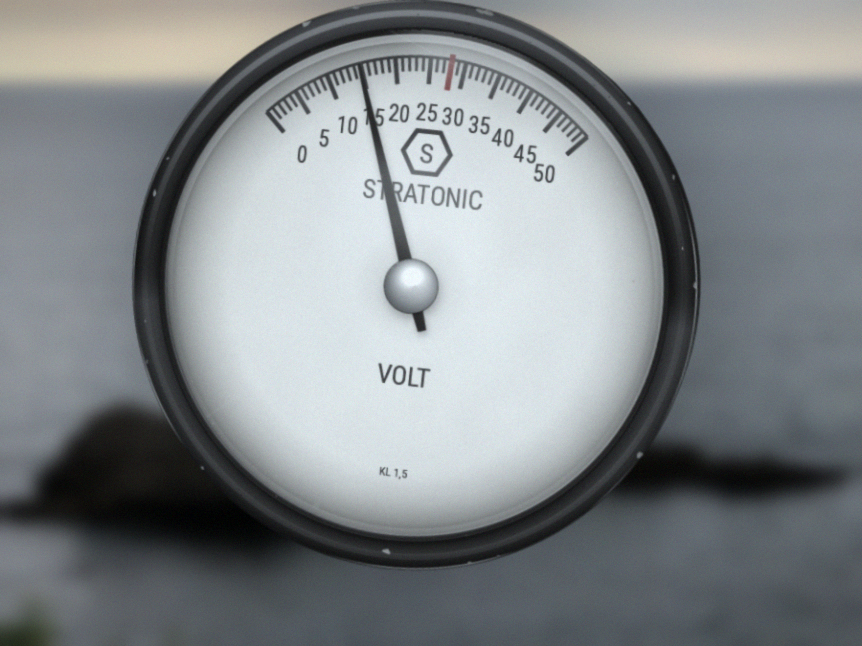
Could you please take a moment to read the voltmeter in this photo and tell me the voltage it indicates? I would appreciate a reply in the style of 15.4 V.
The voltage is 15 V
